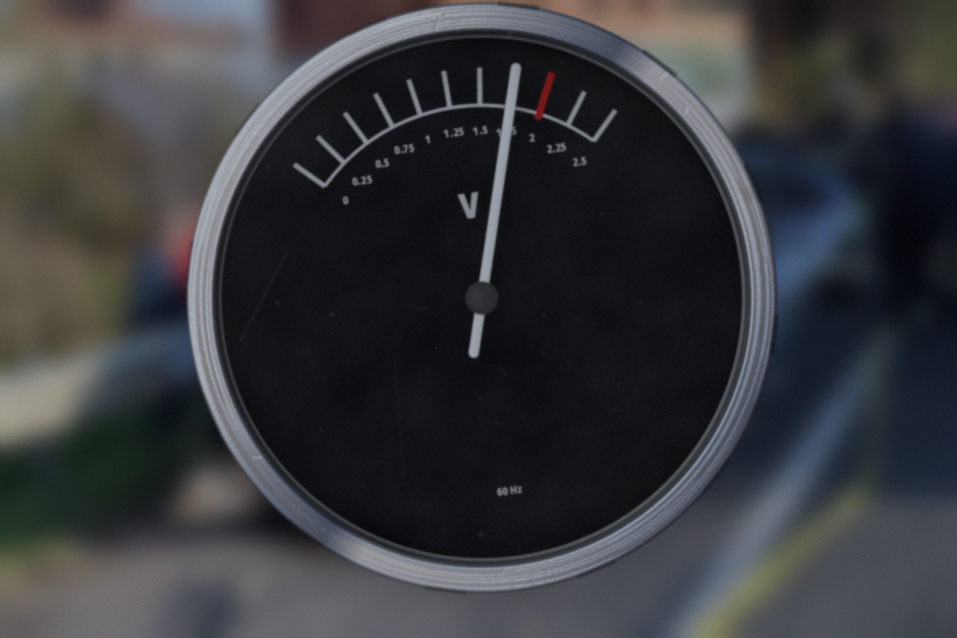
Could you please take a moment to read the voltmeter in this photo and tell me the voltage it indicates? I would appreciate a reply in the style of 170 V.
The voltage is 1.75 V
